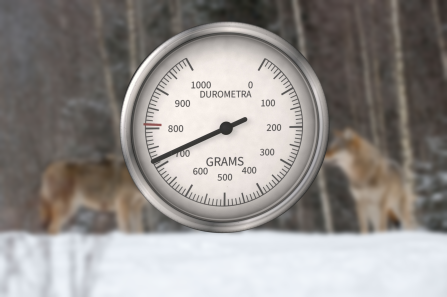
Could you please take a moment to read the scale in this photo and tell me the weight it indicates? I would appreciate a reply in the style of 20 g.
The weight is 720 g
